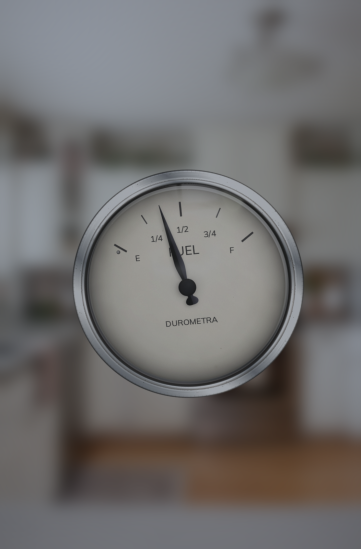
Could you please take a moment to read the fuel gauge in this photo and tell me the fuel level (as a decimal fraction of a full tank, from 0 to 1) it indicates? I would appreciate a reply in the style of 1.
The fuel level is 0.375
